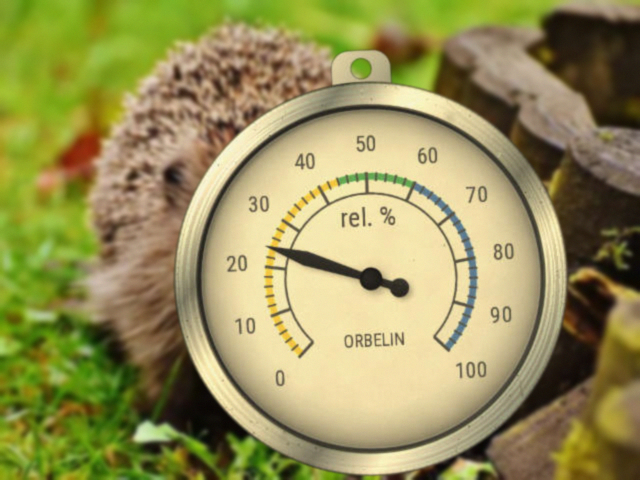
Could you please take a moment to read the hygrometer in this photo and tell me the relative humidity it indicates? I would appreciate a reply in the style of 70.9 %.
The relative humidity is 24 %
